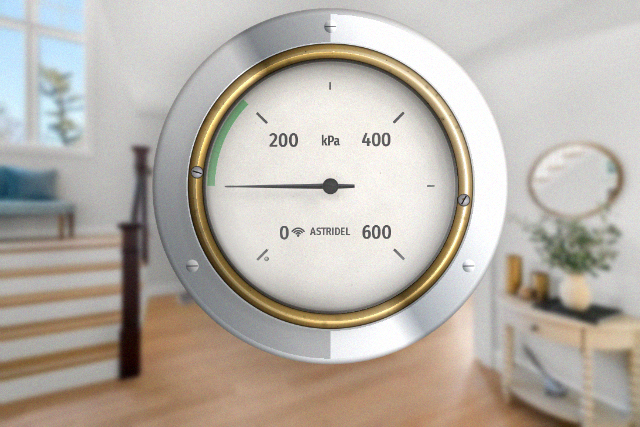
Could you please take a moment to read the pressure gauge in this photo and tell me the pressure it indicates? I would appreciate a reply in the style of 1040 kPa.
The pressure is 100 kPa
